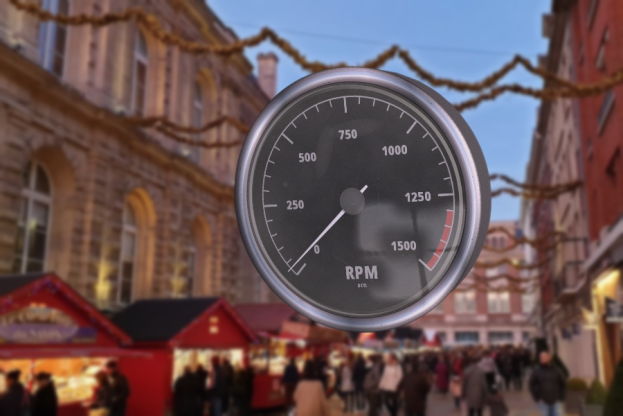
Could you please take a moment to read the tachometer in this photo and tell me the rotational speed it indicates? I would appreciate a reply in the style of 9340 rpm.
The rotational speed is 25 rpm
